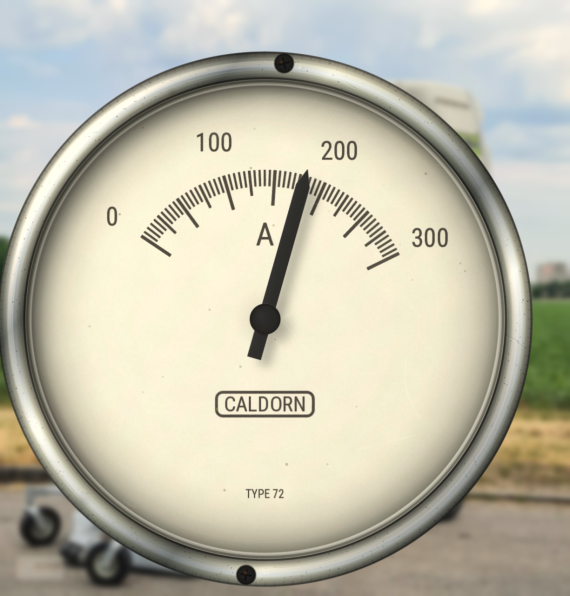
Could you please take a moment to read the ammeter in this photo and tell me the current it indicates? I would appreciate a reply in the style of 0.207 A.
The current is 180 A
